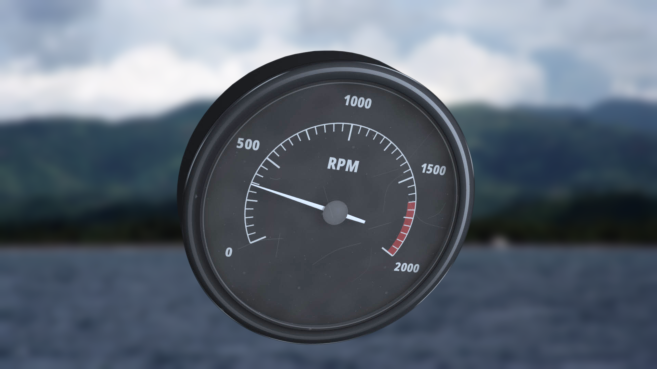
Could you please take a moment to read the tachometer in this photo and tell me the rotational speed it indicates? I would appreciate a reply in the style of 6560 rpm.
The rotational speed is 350 rpm
